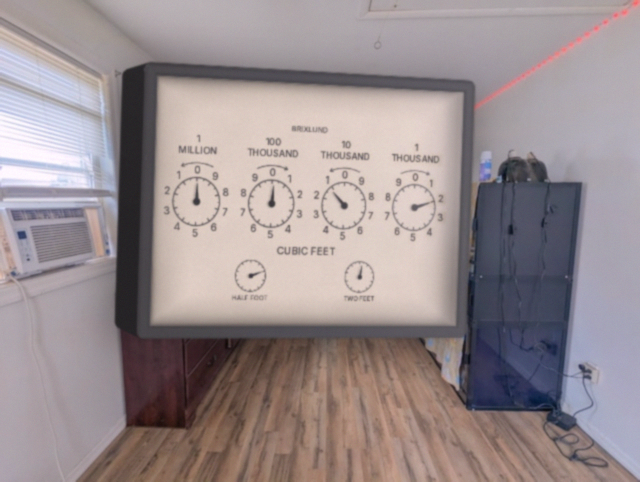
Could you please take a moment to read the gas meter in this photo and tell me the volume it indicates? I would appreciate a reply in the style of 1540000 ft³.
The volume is 1200 ft³
